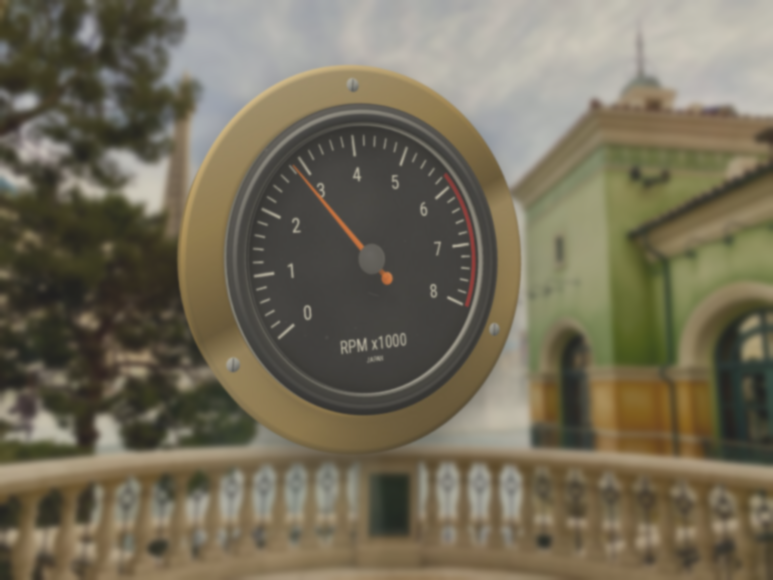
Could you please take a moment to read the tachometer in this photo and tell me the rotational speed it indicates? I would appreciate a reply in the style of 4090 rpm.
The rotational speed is 2800 rpm
